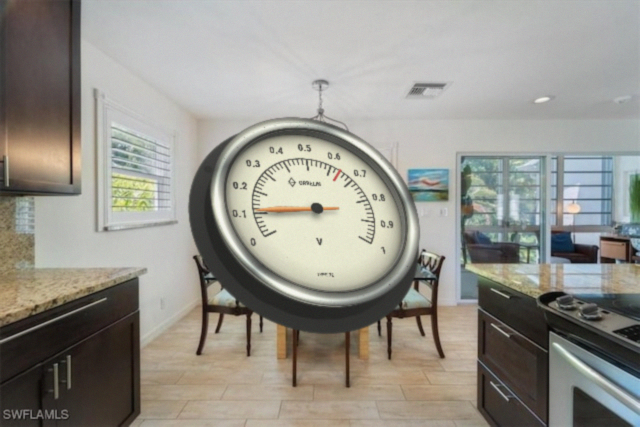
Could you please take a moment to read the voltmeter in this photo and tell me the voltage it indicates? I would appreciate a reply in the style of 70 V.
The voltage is 0.1 V
